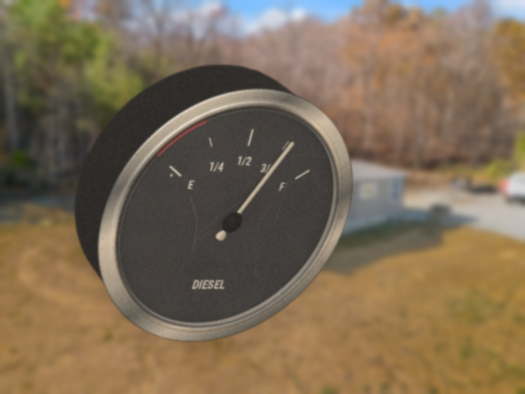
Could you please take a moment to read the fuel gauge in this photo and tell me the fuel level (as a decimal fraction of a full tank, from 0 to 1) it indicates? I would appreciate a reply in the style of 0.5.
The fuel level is 0.75
